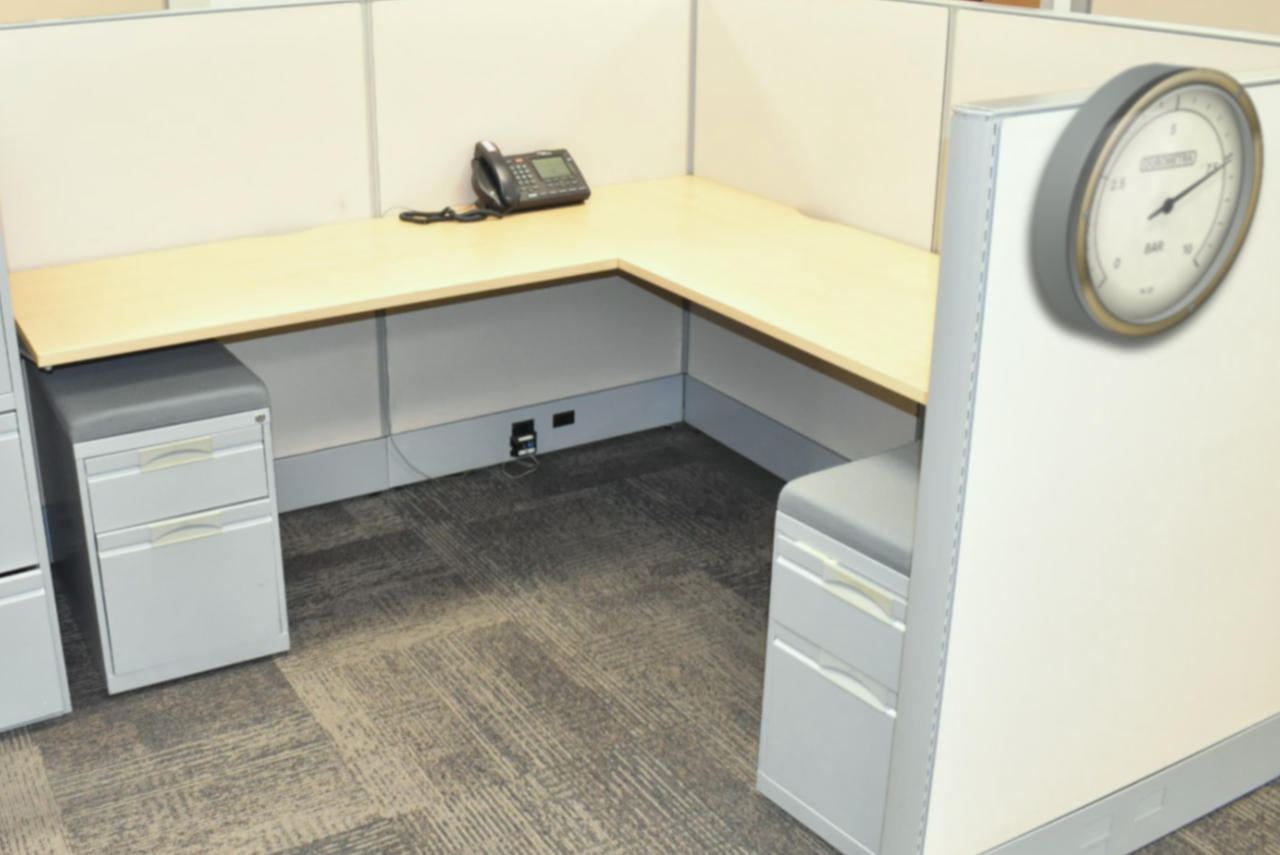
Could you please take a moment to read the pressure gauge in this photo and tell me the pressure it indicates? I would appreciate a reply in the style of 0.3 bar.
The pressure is 7.5 bar
